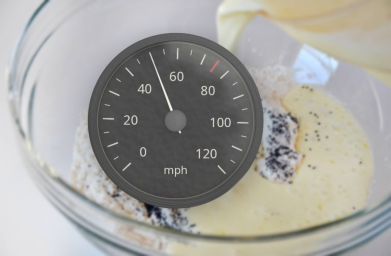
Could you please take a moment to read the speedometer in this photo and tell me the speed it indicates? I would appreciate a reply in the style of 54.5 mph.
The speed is 50 mph
